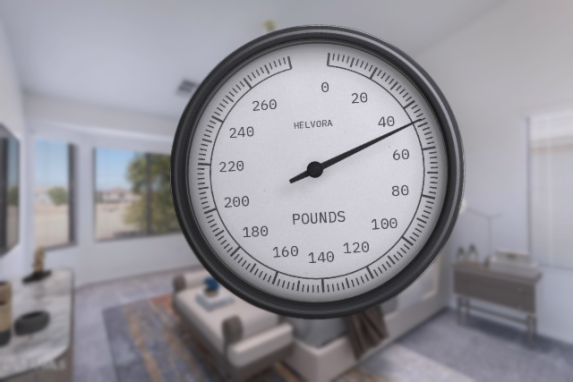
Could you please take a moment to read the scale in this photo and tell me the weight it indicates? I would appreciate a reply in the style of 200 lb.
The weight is 48 lb
